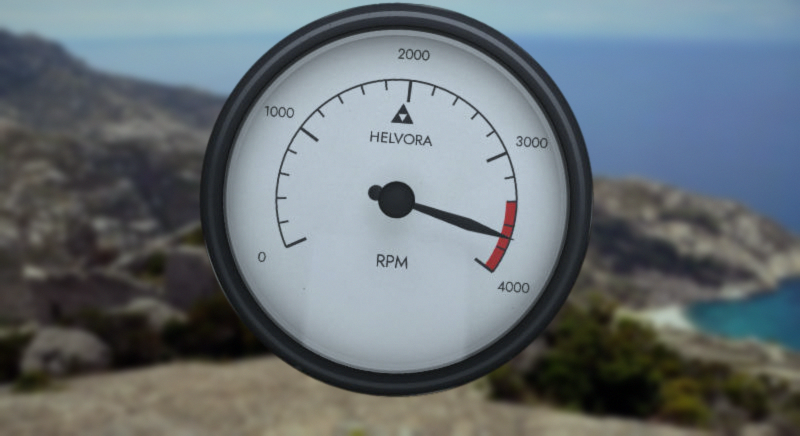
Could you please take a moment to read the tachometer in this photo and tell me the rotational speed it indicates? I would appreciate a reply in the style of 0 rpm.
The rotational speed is 3700 rpm
